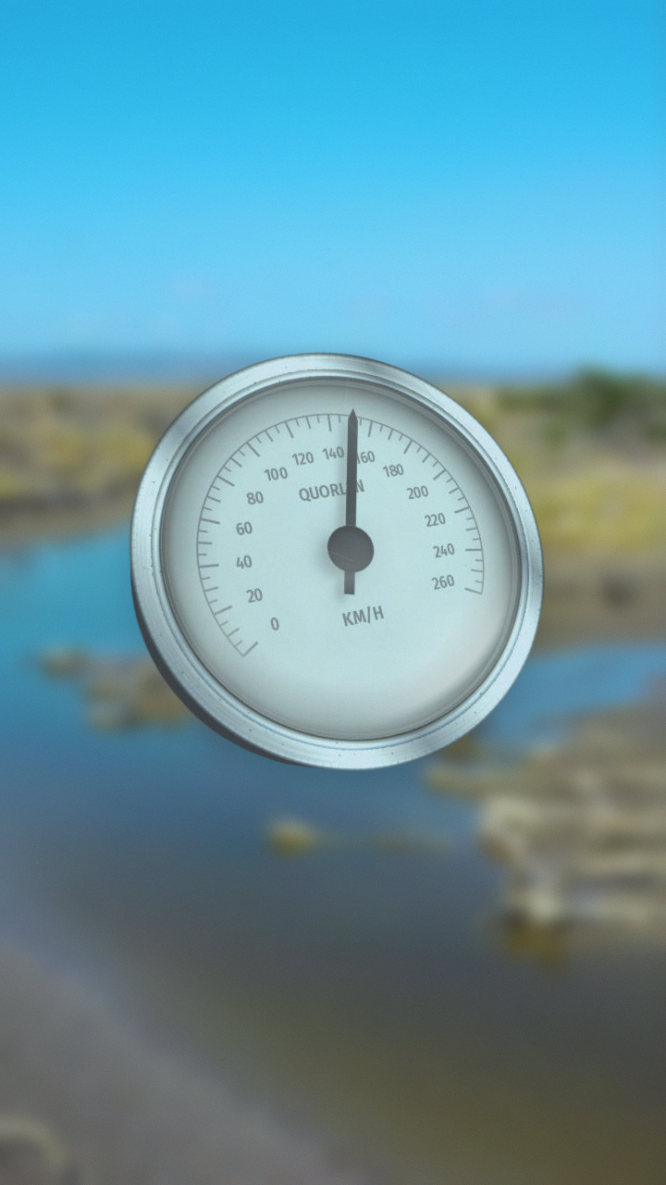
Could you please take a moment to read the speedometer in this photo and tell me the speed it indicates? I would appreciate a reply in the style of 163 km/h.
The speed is 150 km/h
